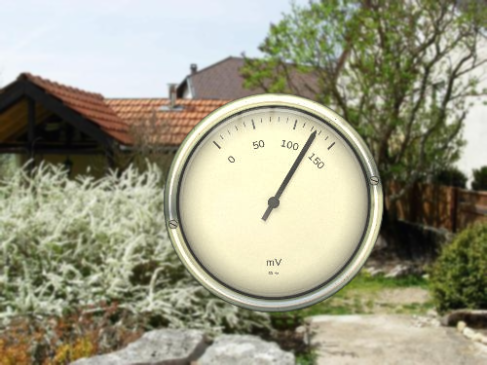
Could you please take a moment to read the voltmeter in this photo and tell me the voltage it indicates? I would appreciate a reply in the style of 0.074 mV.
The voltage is 125 mV
